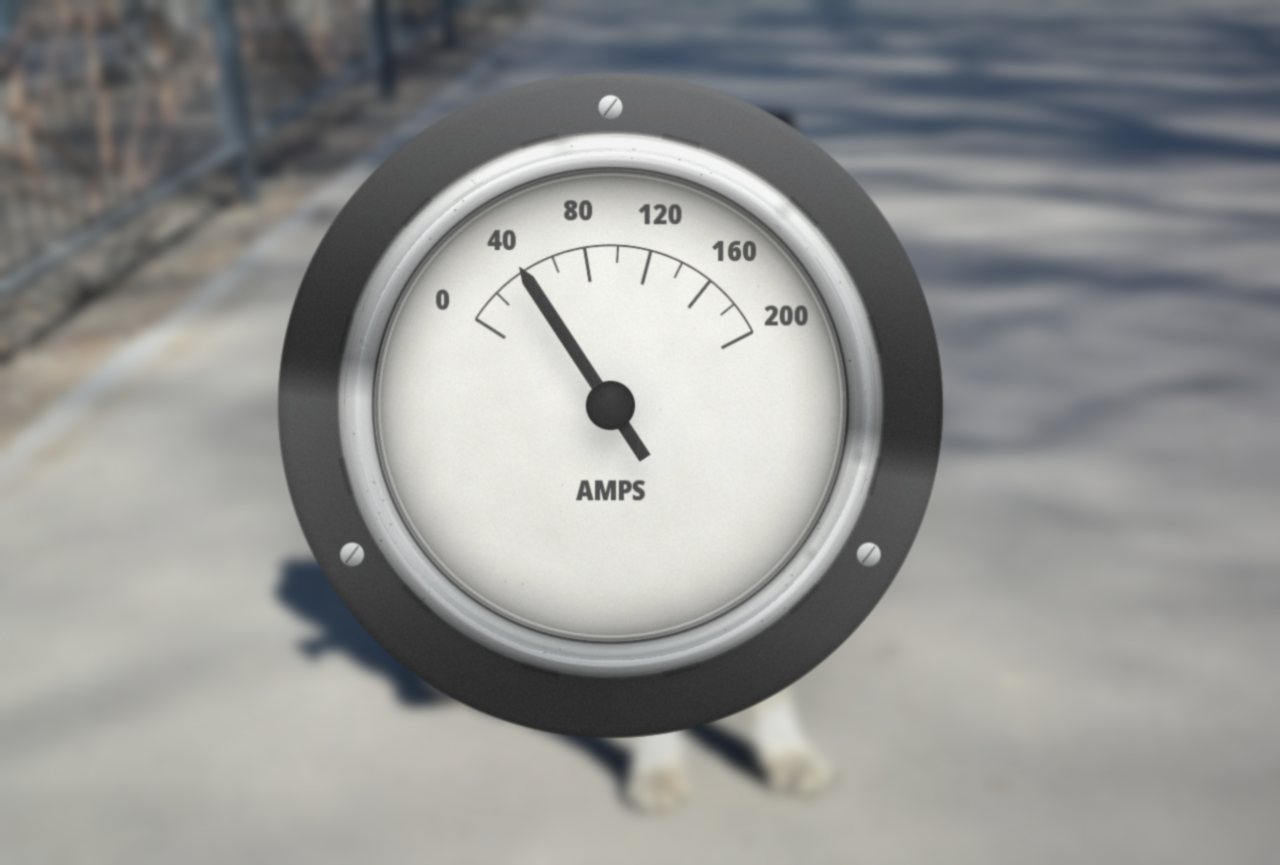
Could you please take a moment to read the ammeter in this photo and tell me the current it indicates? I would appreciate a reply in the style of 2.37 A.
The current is 40 A
